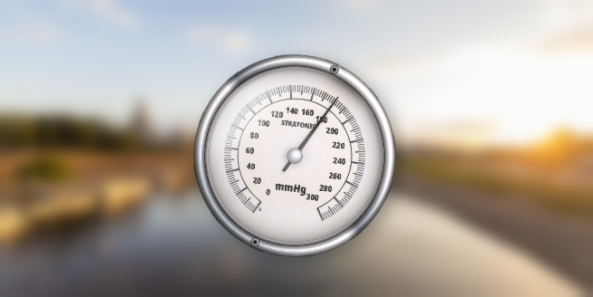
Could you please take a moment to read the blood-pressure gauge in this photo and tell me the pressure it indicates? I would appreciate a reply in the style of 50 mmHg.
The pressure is 180 mmHg
